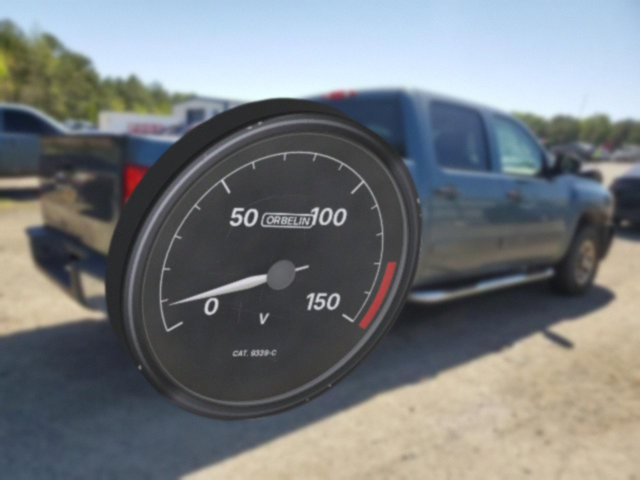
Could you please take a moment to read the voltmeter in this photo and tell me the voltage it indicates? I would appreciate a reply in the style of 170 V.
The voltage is 10 V
